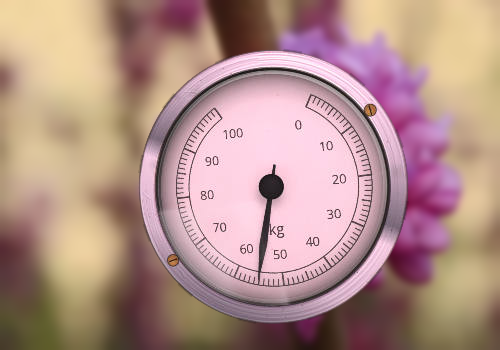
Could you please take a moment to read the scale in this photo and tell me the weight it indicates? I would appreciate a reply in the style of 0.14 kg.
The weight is 55 kg
